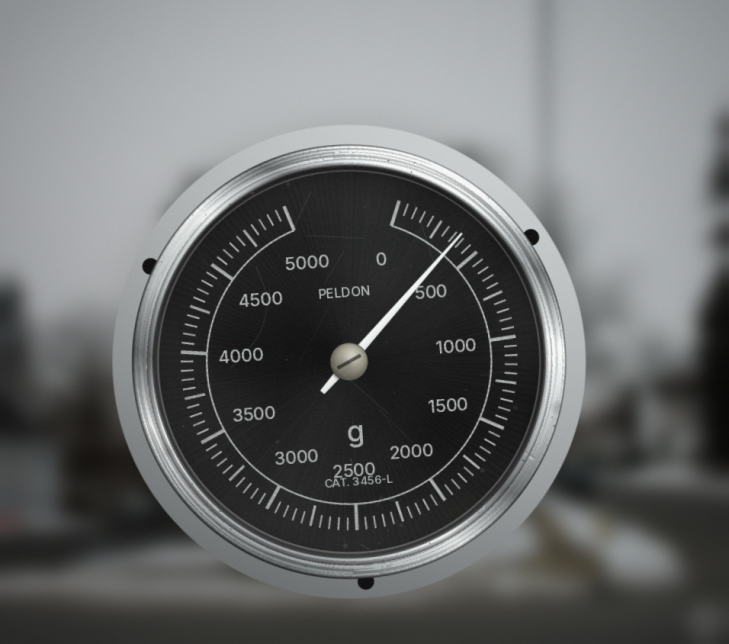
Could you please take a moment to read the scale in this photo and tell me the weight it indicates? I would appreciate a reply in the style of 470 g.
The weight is 375 g
